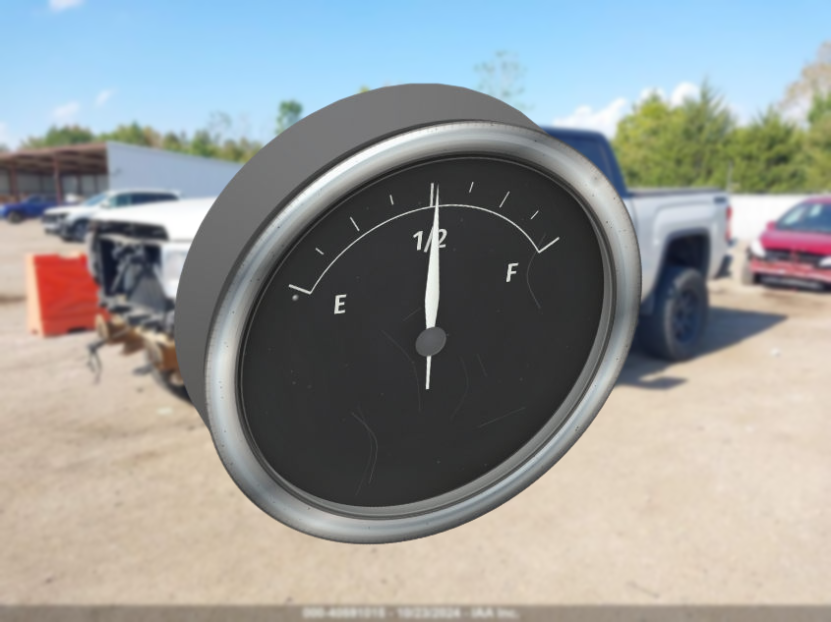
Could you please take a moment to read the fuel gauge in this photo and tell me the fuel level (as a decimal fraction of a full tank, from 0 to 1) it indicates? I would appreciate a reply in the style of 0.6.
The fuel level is 0.5
